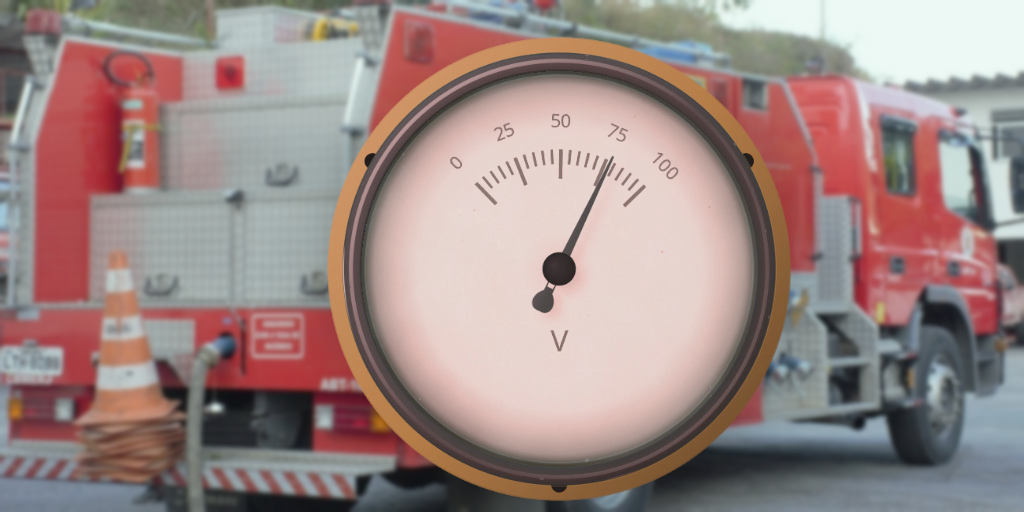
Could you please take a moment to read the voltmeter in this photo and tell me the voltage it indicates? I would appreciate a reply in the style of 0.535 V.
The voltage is 77.5 V
